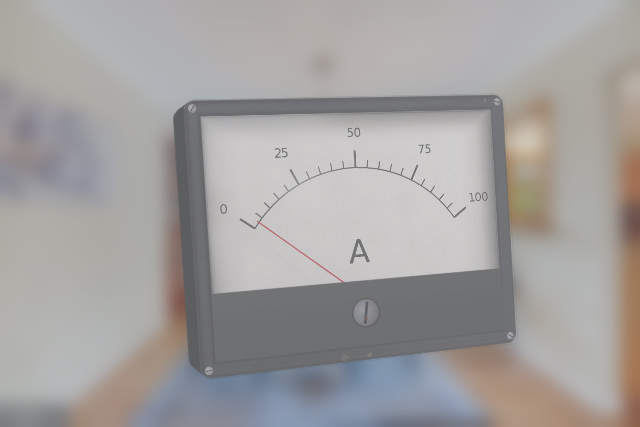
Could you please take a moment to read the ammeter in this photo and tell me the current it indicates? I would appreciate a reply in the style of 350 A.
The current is 2.5 A
